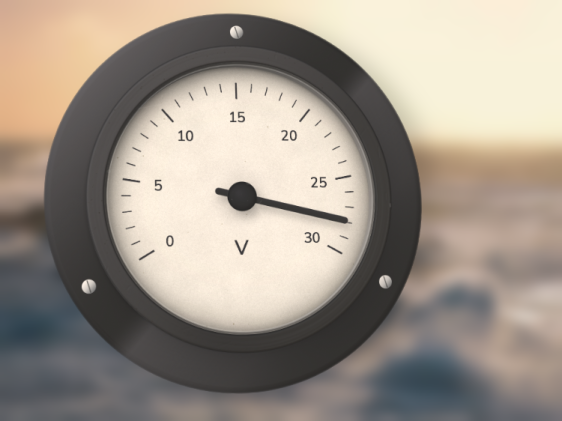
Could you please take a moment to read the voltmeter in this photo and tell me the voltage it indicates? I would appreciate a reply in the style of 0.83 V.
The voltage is 28 V
